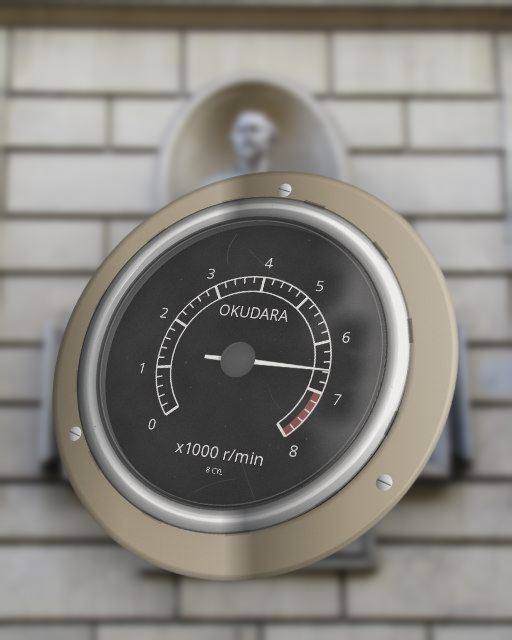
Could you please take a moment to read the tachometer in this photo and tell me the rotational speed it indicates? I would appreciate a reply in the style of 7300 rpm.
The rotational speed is 6600 rpm
